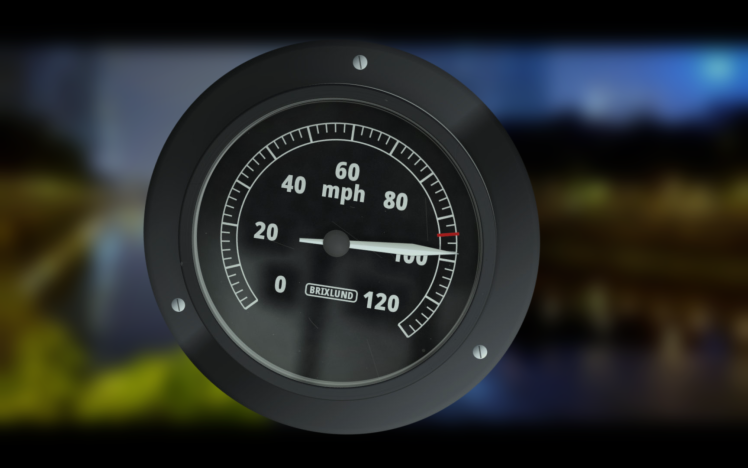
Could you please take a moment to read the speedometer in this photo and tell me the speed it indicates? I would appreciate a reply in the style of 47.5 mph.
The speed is 98 mph
